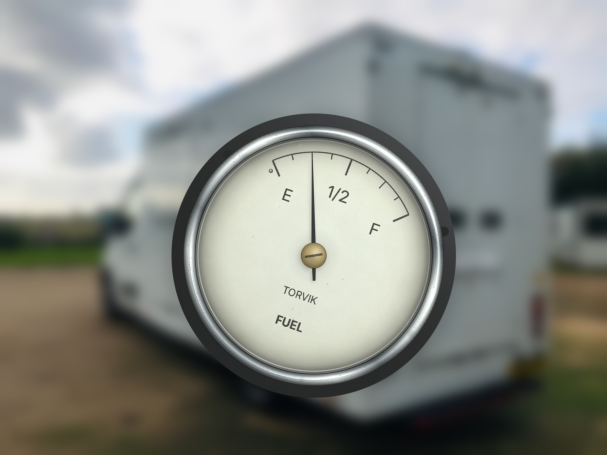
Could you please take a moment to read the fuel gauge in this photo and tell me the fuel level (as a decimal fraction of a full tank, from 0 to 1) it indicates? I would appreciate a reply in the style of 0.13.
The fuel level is 0.25
